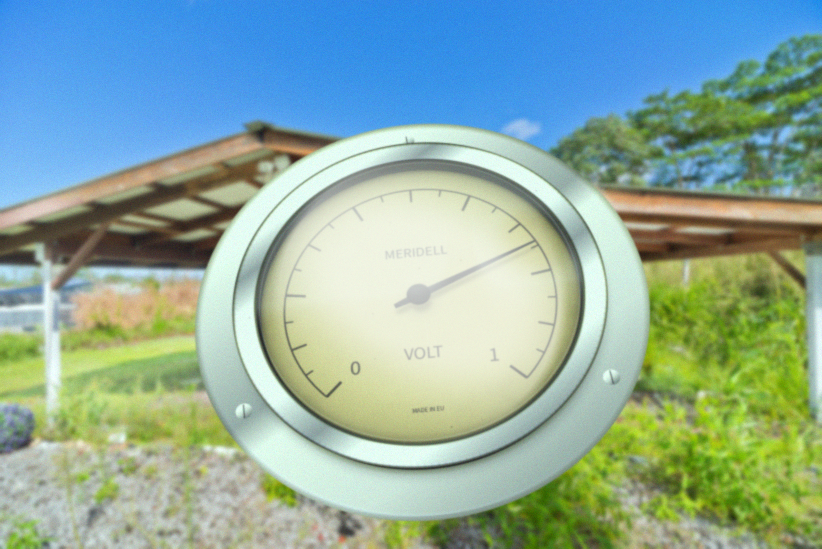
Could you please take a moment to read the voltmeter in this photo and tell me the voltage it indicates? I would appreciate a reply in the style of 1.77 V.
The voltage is 0.75 V
